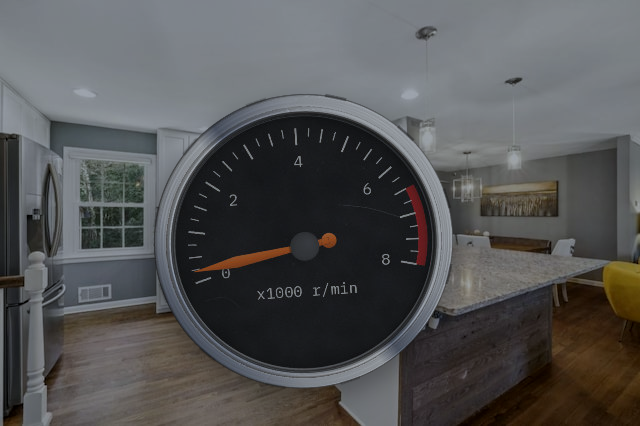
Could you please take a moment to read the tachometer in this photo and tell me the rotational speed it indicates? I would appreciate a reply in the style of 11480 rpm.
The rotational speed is 250 rpm
